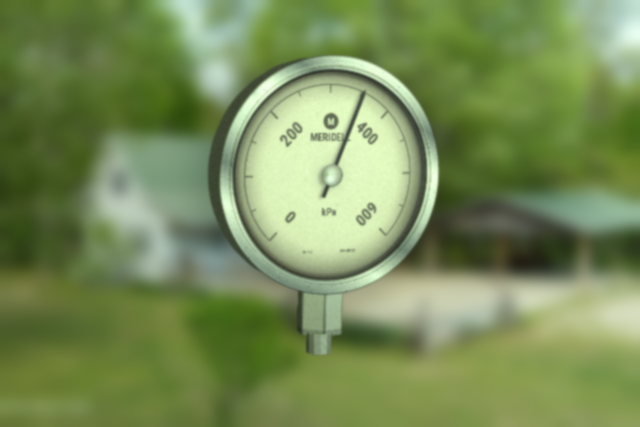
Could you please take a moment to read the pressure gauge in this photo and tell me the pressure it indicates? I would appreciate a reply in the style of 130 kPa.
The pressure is 350 kPa
